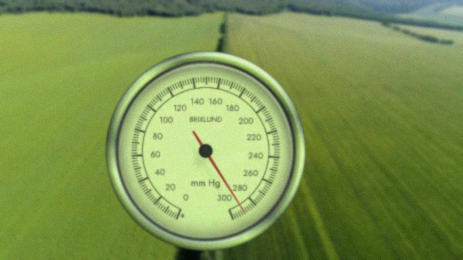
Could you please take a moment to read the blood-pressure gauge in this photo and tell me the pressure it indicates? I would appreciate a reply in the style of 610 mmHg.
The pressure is 290 mmHg
